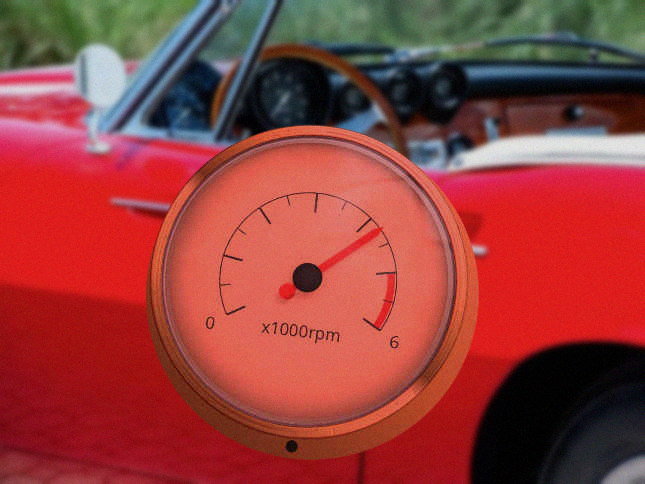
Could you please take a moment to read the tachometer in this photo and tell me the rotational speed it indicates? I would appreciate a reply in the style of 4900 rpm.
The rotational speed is 4250 rpm
